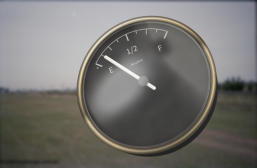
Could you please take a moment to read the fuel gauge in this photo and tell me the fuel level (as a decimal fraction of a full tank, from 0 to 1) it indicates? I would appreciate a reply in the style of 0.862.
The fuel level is 0.125
